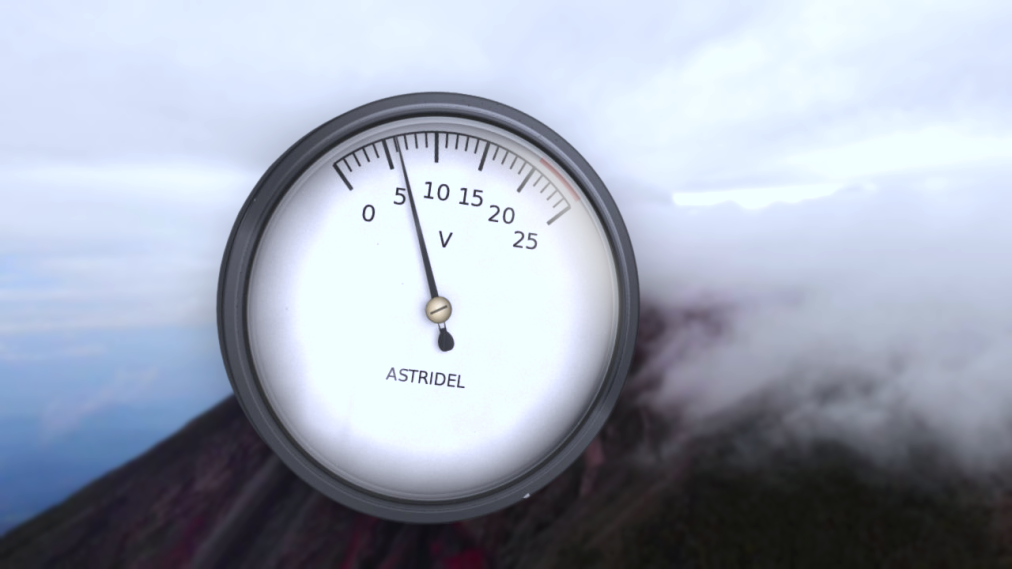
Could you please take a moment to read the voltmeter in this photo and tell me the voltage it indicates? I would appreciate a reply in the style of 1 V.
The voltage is 6 V
